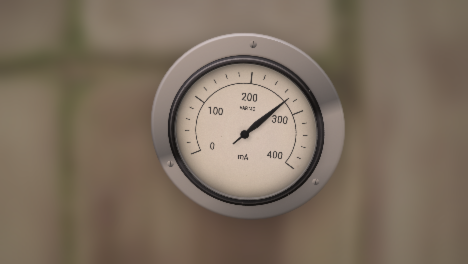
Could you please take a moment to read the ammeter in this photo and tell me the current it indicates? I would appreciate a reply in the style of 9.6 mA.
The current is 270 mA
